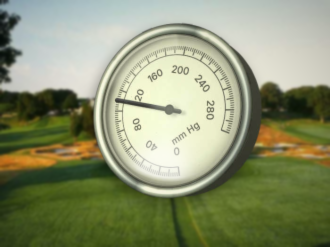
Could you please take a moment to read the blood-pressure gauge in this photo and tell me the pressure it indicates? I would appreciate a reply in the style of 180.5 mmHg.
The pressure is 110 mmHg
